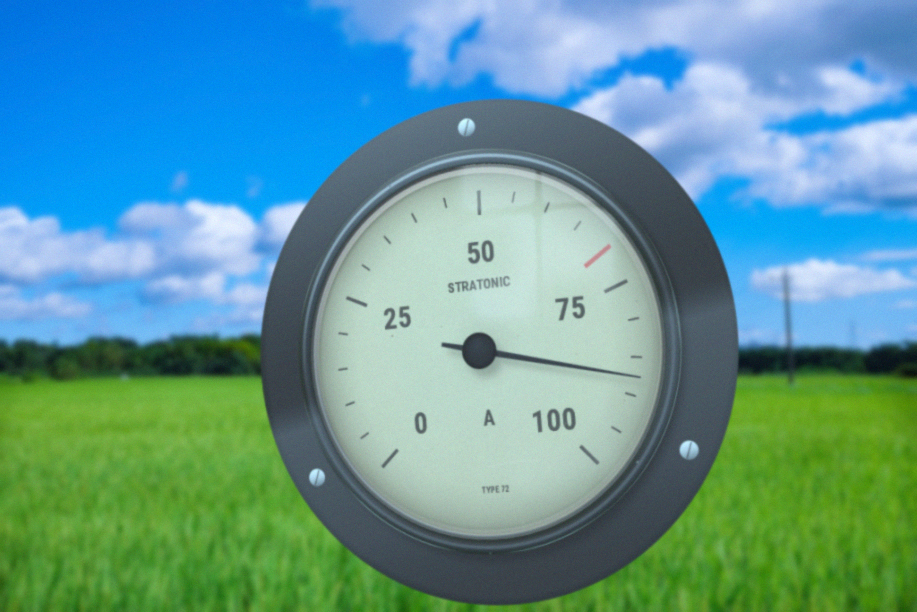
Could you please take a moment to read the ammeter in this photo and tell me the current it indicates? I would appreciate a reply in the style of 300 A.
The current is 87.5 A
